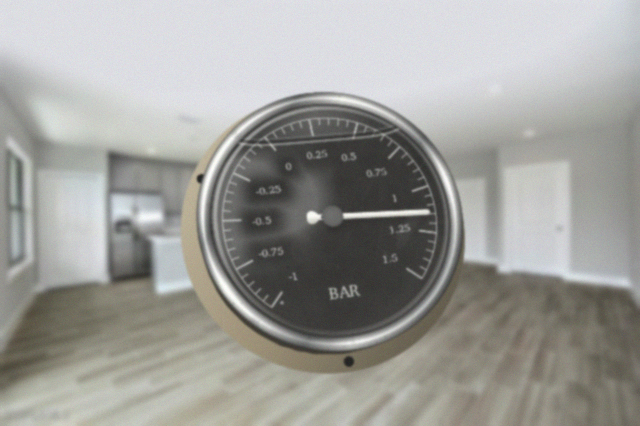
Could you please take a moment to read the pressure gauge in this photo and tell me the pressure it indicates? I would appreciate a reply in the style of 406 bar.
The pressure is 1.15 bar
